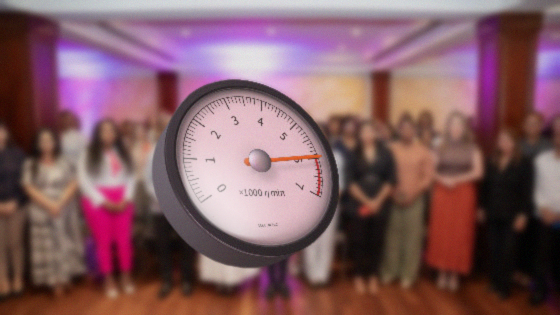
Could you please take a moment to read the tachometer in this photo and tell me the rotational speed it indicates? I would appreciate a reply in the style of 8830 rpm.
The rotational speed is 6000 rpm
